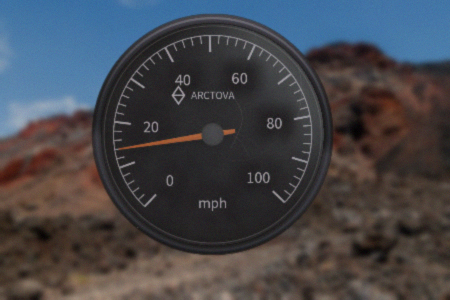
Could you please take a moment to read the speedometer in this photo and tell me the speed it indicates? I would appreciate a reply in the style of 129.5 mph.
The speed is 14 mph
